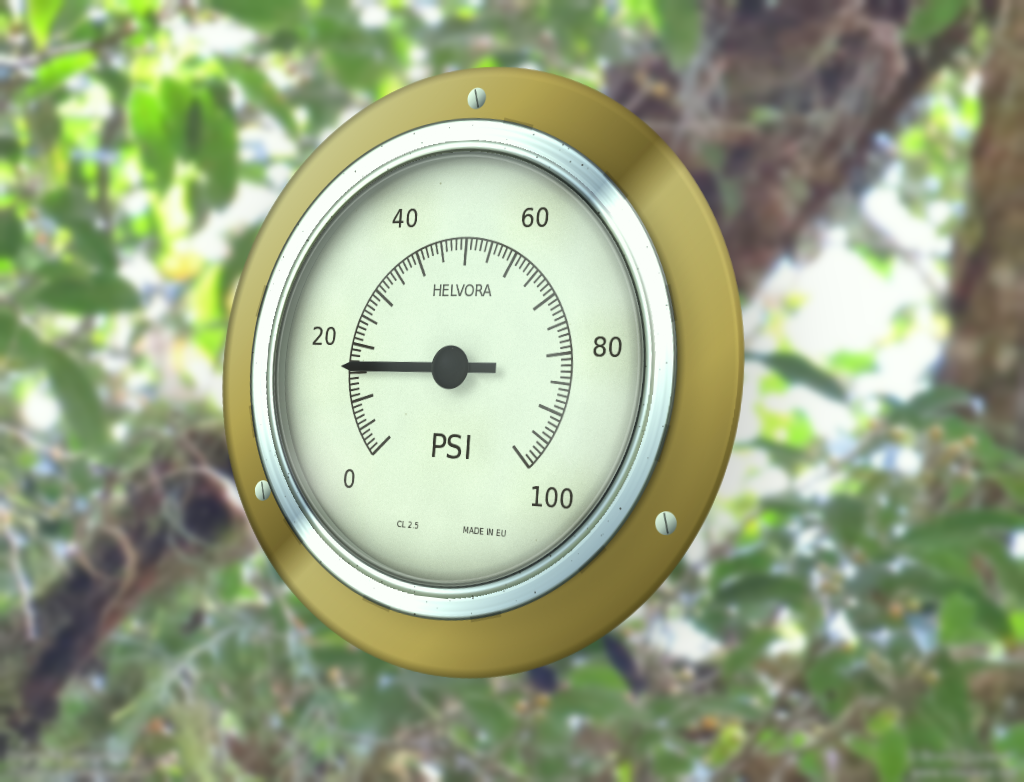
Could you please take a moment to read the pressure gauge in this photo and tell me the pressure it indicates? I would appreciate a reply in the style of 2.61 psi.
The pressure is 16 psi
